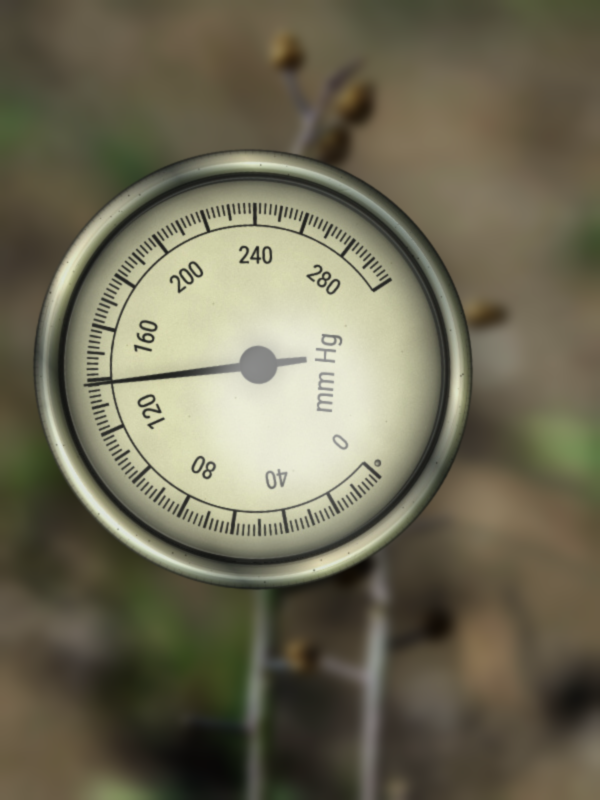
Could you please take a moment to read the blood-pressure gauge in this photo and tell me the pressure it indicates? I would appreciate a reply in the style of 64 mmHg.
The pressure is 138 mmHg
